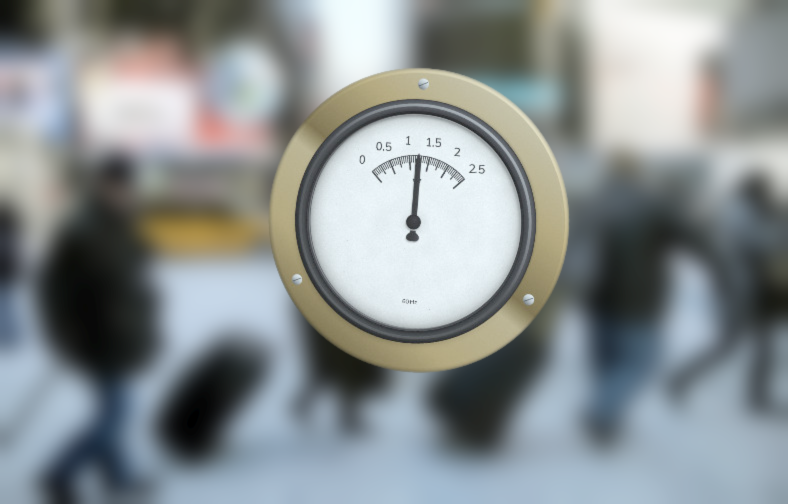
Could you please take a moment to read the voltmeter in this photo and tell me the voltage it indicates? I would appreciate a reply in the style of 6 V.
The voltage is 1.25 V
